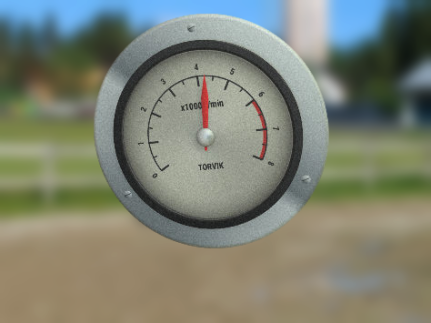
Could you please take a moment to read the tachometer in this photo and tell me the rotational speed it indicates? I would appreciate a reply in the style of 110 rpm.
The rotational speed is 4250 rpm
